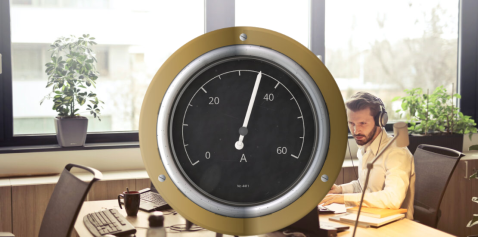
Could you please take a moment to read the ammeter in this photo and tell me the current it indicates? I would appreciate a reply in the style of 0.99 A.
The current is 35 A
